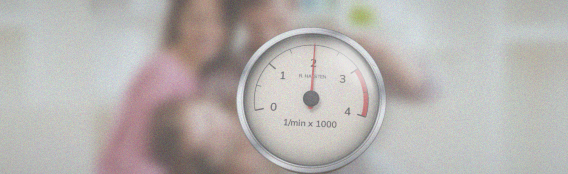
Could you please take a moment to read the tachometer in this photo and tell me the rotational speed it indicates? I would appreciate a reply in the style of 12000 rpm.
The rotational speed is 2000 rpm
